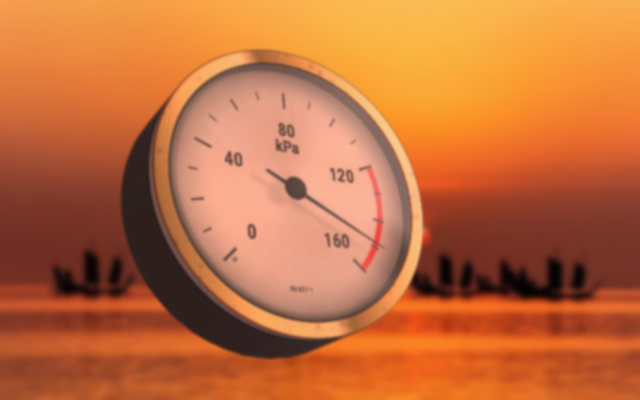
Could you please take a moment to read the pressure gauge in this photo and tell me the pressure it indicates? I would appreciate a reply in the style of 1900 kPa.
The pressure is 150 kPa
